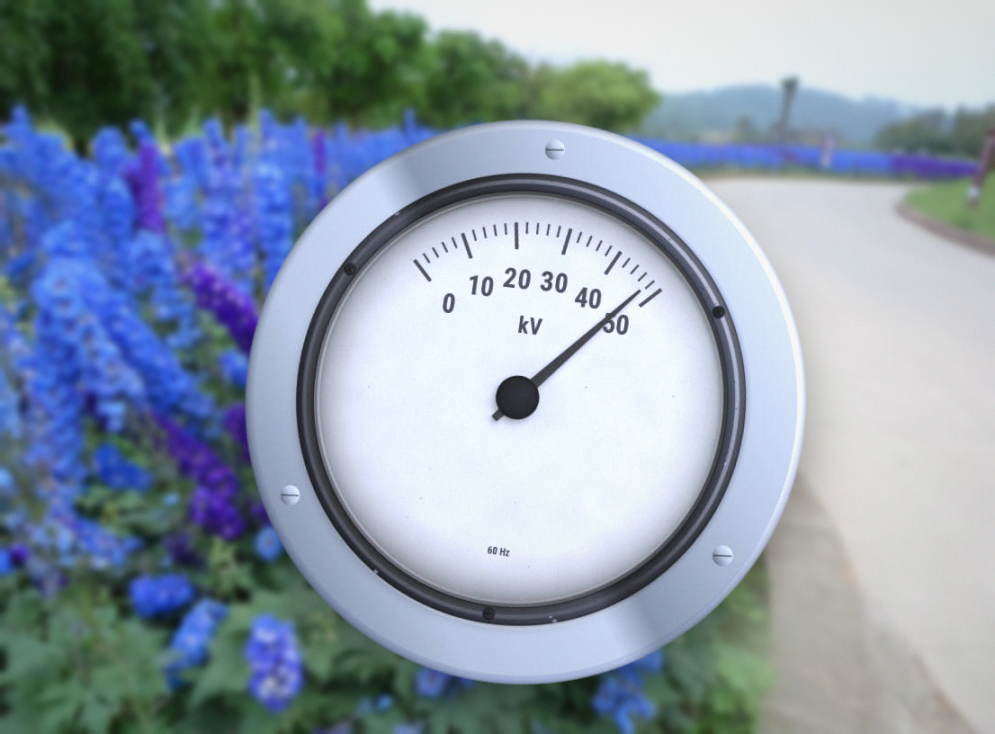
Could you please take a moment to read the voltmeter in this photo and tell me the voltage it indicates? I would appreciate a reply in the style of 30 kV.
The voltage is 48 kV
